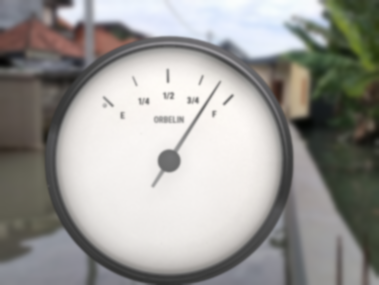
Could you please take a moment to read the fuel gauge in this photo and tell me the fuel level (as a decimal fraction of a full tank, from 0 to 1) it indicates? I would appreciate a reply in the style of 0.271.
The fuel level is 0.875
